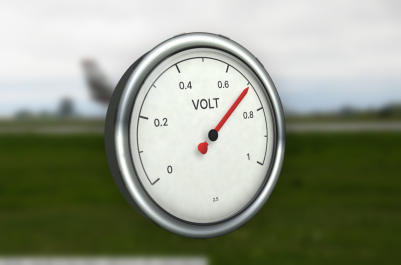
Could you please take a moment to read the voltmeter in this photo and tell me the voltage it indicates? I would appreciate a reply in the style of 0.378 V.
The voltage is 0.7 V
